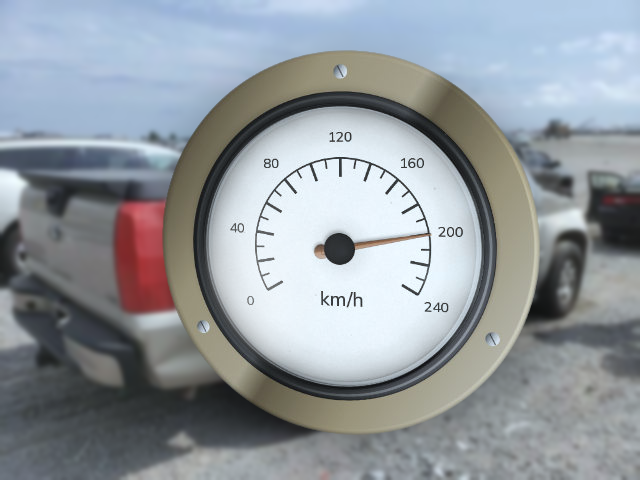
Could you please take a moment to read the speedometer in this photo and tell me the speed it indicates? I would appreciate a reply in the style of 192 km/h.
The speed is 200 km/h
